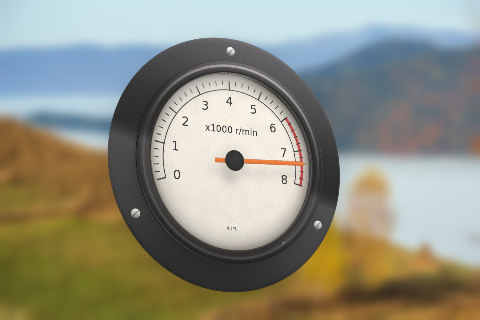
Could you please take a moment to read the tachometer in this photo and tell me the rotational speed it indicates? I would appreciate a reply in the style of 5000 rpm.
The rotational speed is 7400 rpm
